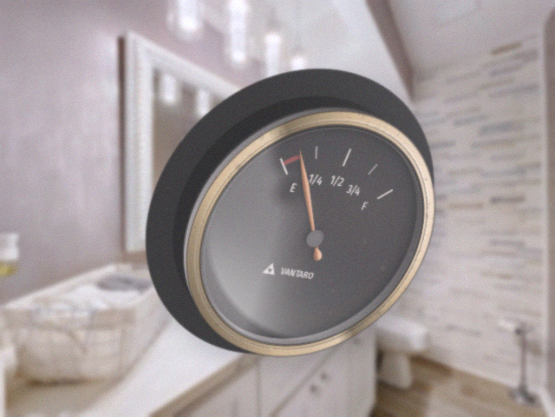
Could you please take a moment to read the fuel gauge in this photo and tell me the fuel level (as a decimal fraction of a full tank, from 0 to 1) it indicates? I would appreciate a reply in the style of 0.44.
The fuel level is 0.125
